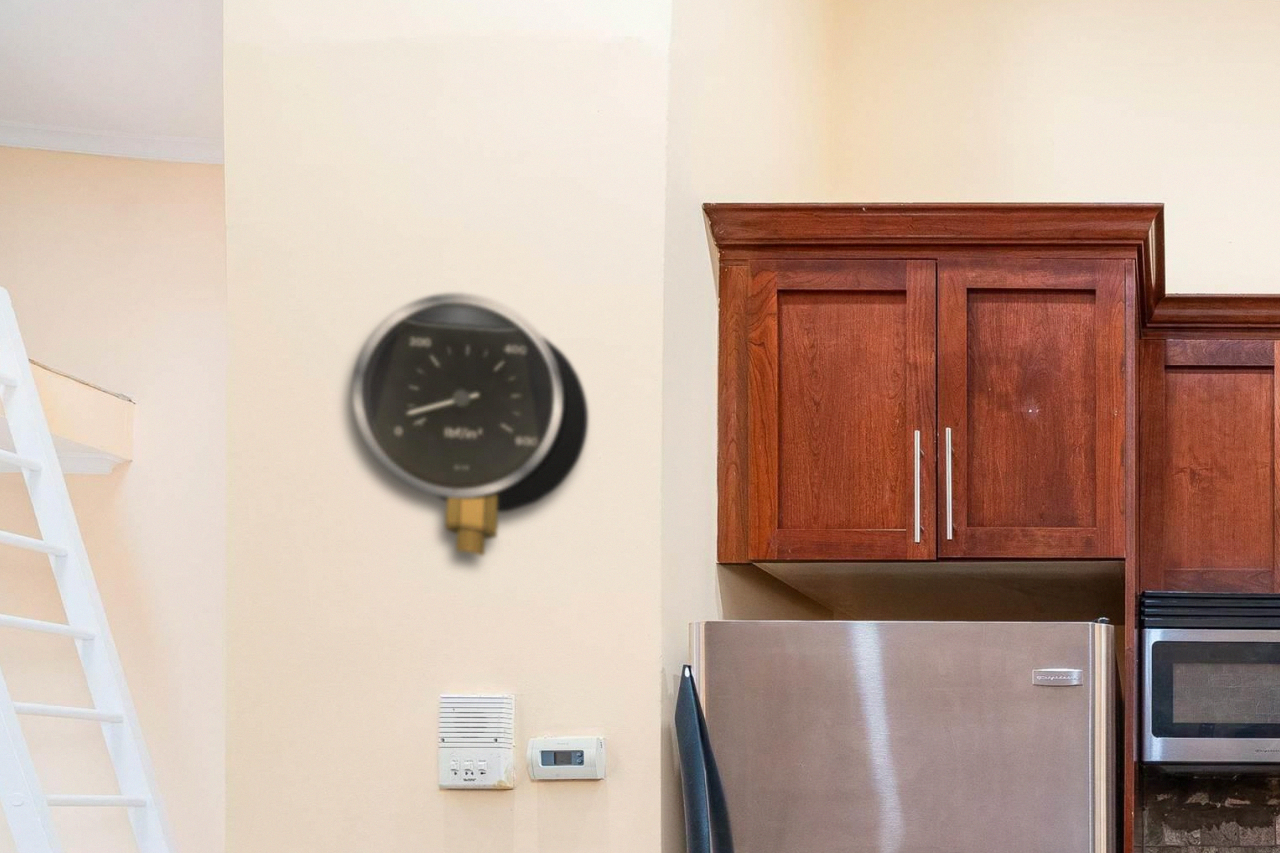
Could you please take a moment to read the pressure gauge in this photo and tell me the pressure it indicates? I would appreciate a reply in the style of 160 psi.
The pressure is 25 psi
